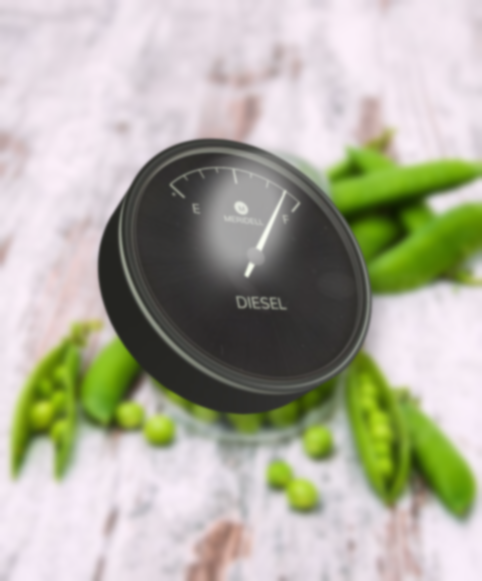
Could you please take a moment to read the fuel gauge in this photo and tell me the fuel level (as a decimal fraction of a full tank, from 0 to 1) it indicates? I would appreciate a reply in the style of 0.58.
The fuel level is 0.875
